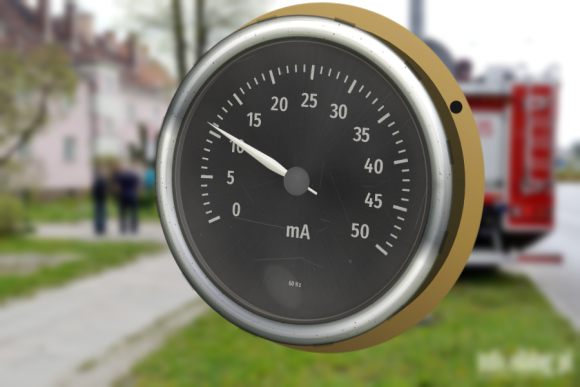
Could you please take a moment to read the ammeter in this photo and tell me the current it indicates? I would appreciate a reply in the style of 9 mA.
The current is 11 mA
